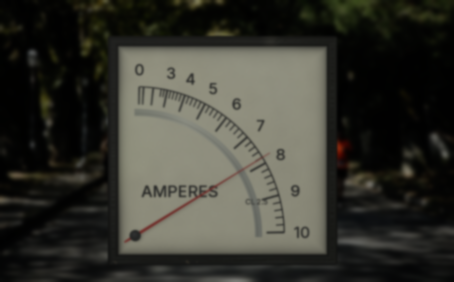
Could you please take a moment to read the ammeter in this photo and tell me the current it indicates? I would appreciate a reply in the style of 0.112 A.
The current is 7.8 A
